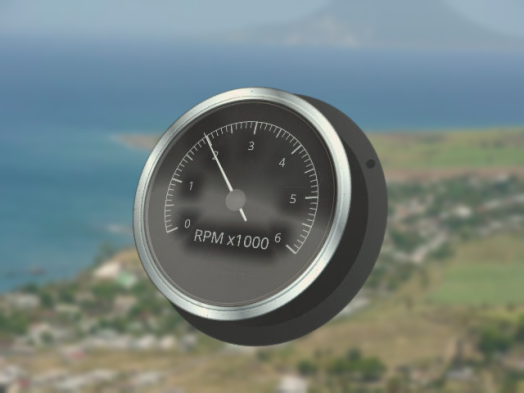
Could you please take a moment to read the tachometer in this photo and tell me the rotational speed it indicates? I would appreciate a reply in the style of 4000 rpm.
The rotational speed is 2000 rpm
